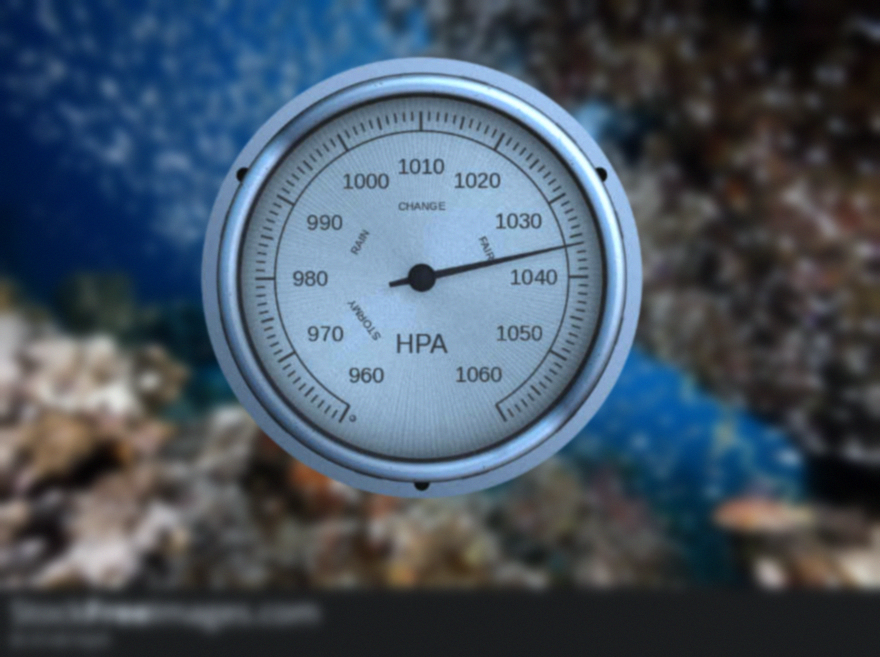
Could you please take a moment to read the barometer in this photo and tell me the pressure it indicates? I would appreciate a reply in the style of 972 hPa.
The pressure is 1036 hPa
